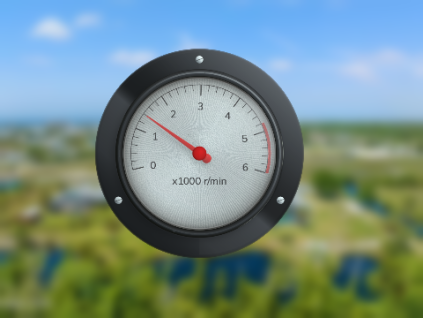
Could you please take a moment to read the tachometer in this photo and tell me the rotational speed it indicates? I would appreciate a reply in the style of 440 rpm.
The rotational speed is 1400 rpm
